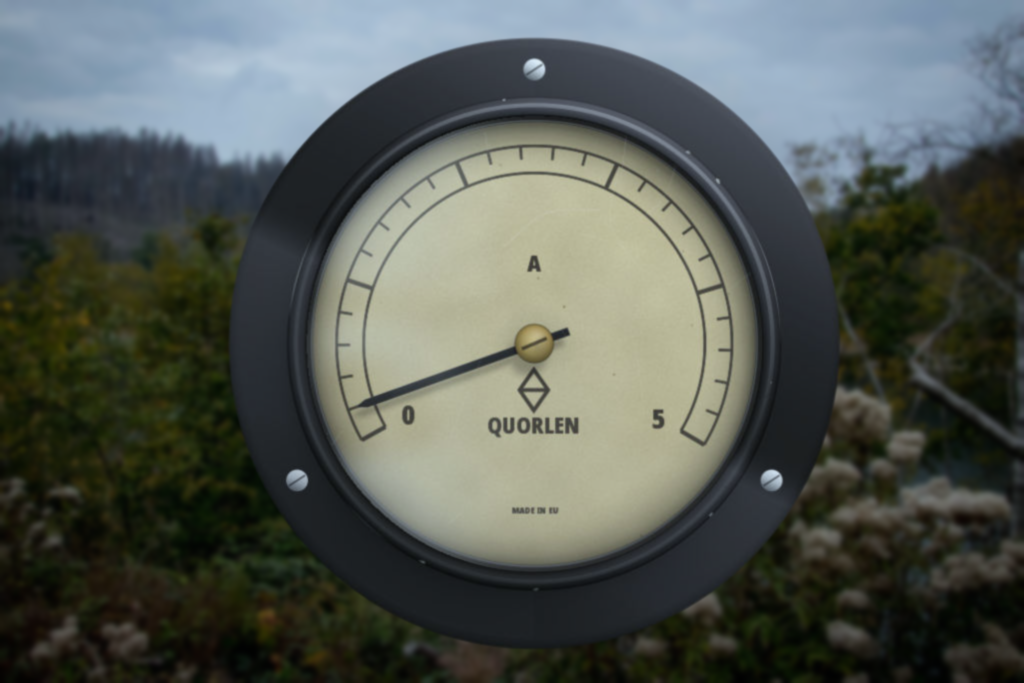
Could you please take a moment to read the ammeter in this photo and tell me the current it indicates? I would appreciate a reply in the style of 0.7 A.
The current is 0.2 A
